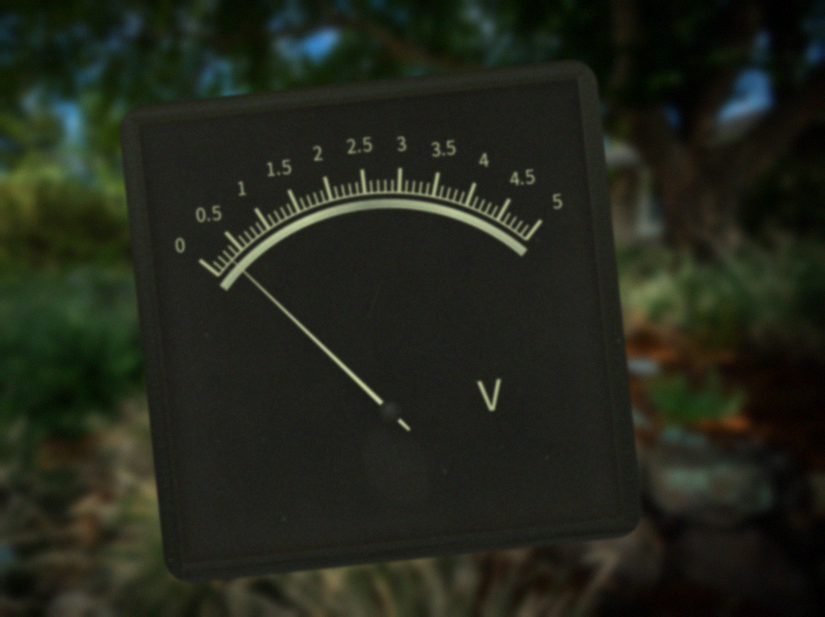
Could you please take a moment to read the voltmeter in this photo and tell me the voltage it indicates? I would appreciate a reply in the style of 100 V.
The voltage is 0.3 V
